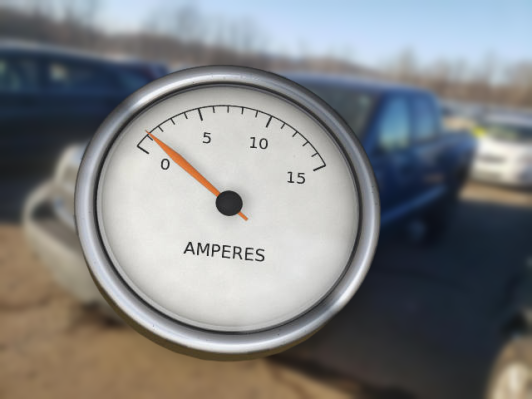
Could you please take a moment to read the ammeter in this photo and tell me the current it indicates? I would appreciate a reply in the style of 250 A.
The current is 1 A
